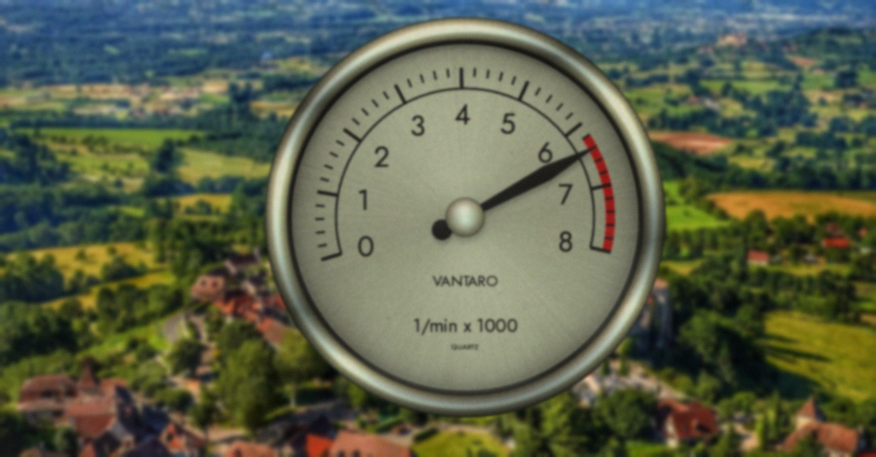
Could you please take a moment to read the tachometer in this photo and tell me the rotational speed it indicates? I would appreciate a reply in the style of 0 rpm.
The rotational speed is 6400 rpm
